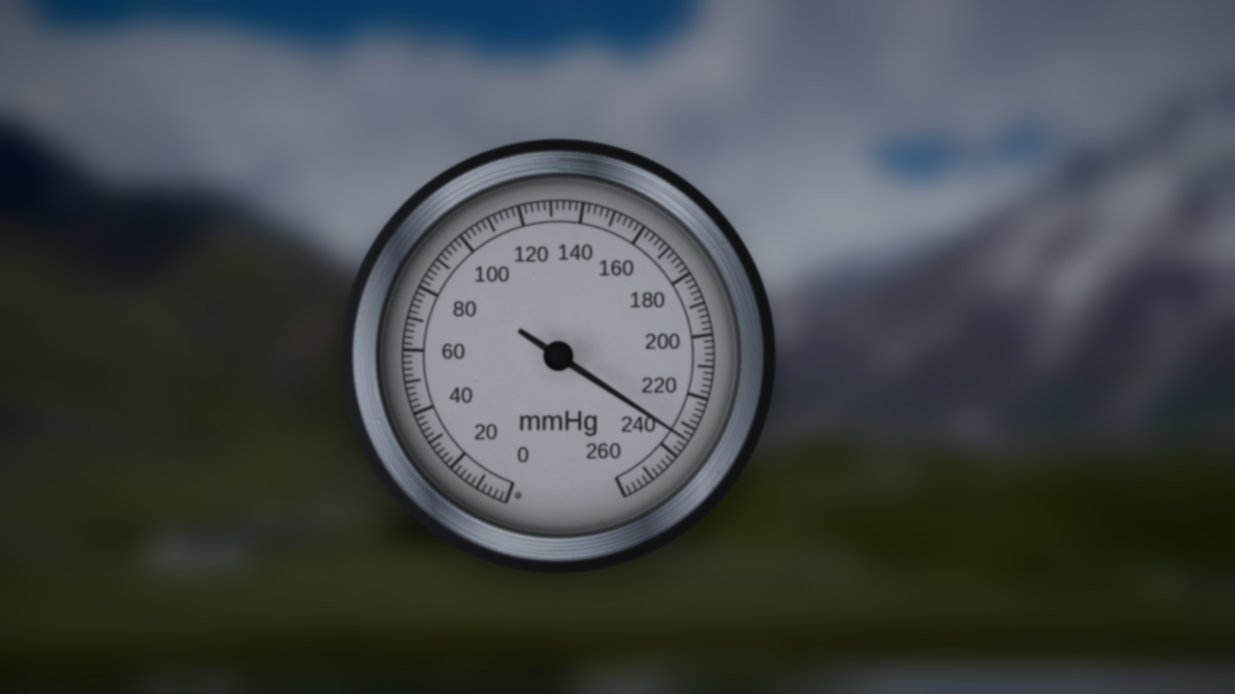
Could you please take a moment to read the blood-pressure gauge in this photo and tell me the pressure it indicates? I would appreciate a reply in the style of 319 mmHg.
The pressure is 234 mmHg
